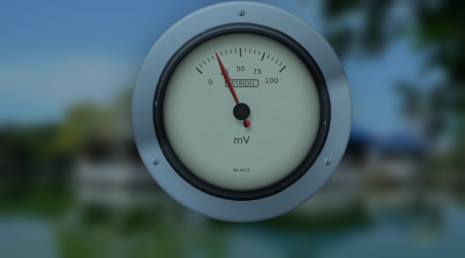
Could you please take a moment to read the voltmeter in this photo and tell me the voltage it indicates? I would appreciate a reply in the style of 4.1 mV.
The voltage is 25 mV
